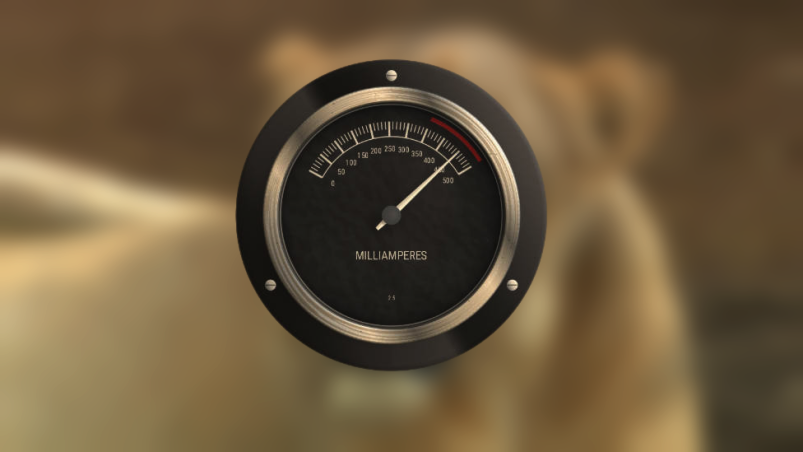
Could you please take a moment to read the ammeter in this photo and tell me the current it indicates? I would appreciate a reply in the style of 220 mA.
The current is 450 mA
